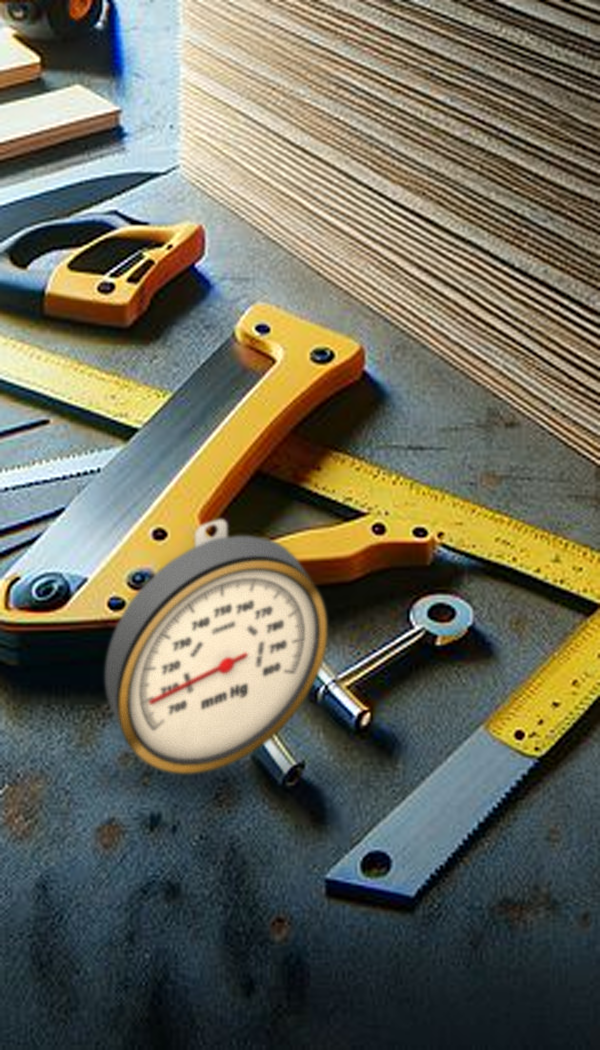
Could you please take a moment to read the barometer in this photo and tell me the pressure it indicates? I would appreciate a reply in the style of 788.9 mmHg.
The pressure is 710 mmHg
